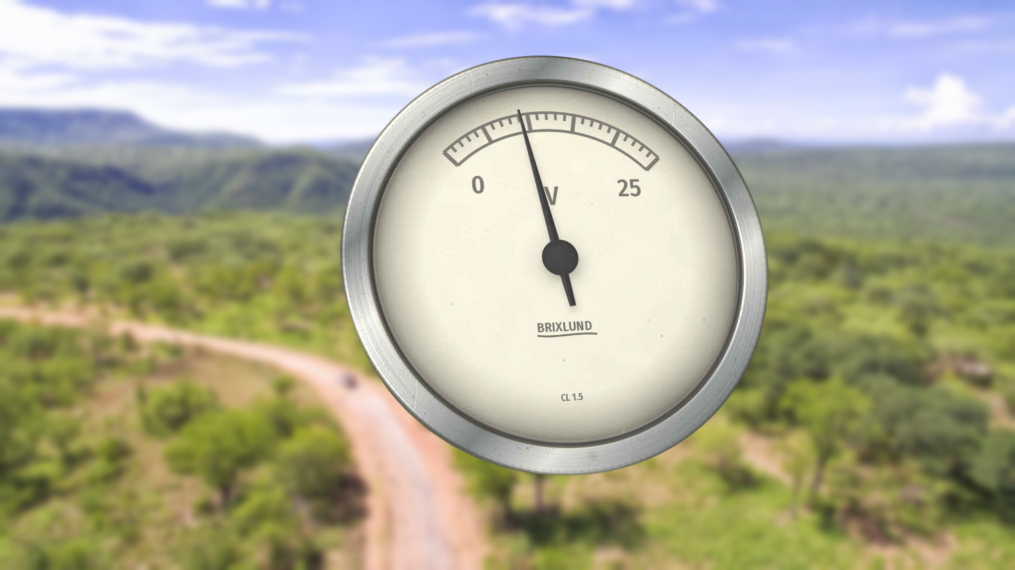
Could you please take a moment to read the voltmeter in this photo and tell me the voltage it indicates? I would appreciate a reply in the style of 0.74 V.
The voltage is 9 V
